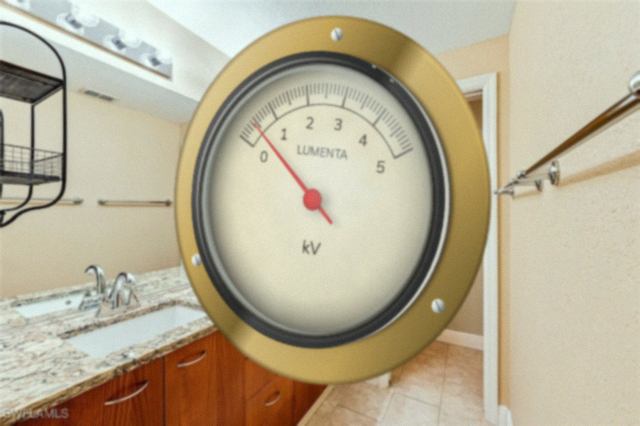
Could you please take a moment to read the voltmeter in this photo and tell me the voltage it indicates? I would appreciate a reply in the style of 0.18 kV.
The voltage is 0.5 kV
